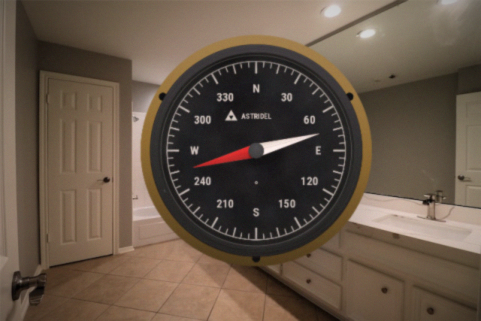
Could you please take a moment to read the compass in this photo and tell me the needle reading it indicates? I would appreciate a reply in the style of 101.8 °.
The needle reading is 255 °
